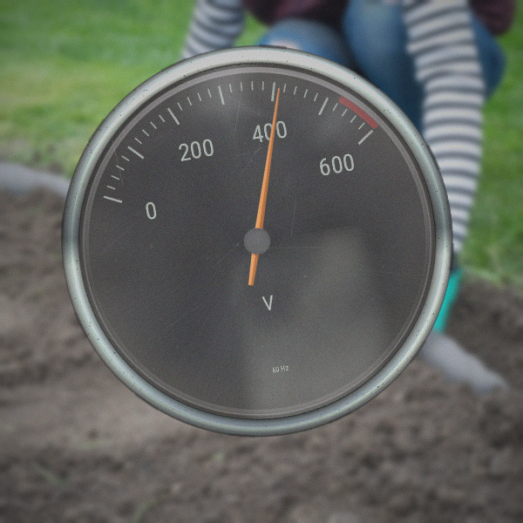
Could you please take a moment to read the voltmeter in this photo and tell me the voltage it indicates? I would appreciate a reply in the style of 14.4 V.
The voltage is 410 V
